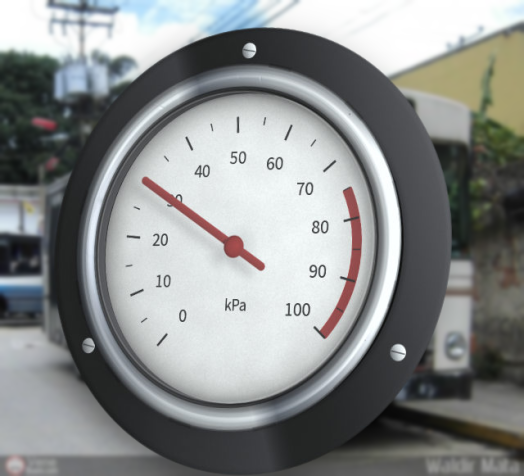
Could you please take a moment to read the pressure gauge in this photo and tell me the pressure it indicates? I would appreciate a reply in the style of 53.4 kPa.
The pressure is 30 kPa
